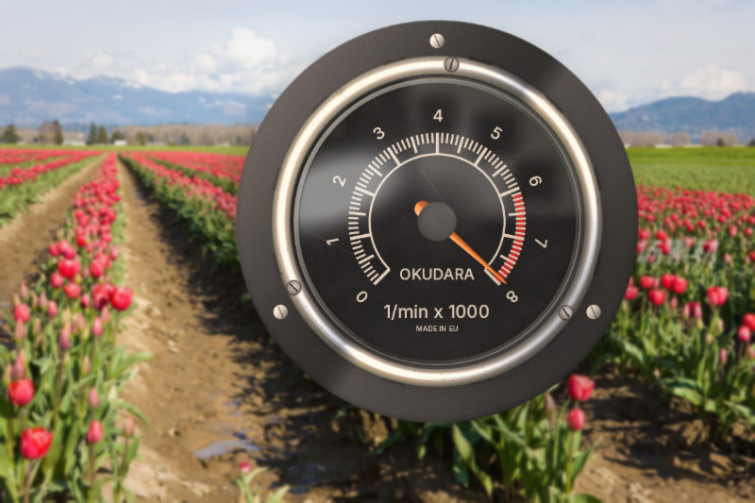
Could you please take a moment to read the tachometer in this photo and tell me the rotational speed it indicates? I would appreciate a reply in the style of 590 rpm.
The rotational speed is 7900 rpm
